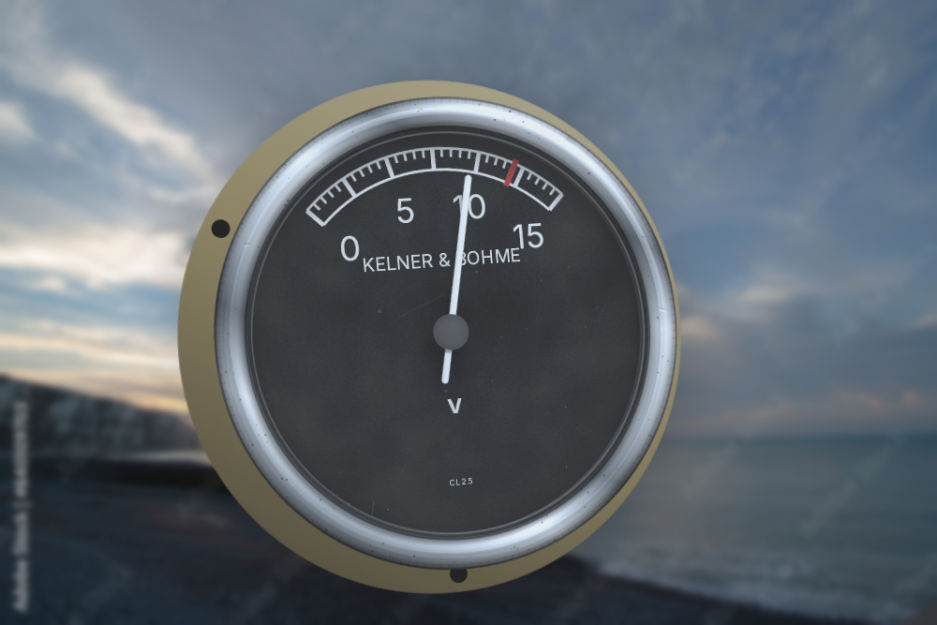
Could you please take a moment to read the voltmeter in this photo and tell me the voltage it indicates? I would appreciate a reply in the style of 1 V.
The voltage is 9.5 V
